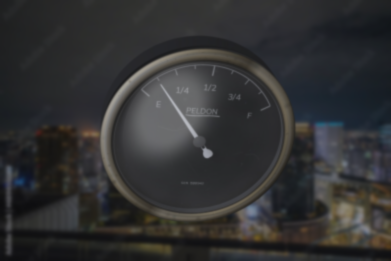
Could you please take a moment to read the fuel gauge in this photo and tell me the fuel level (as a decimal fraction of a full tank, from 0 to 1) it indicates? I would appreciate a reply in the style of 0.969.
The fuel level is 0.125
